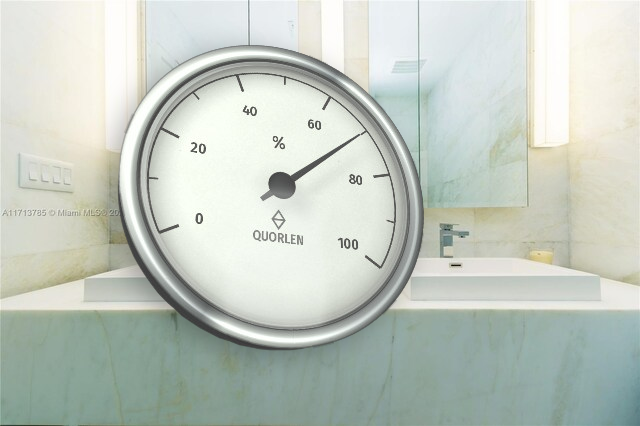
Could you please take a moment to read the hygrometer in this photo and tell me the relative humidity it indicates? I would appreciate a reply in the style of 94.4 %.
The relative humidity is 70 %
